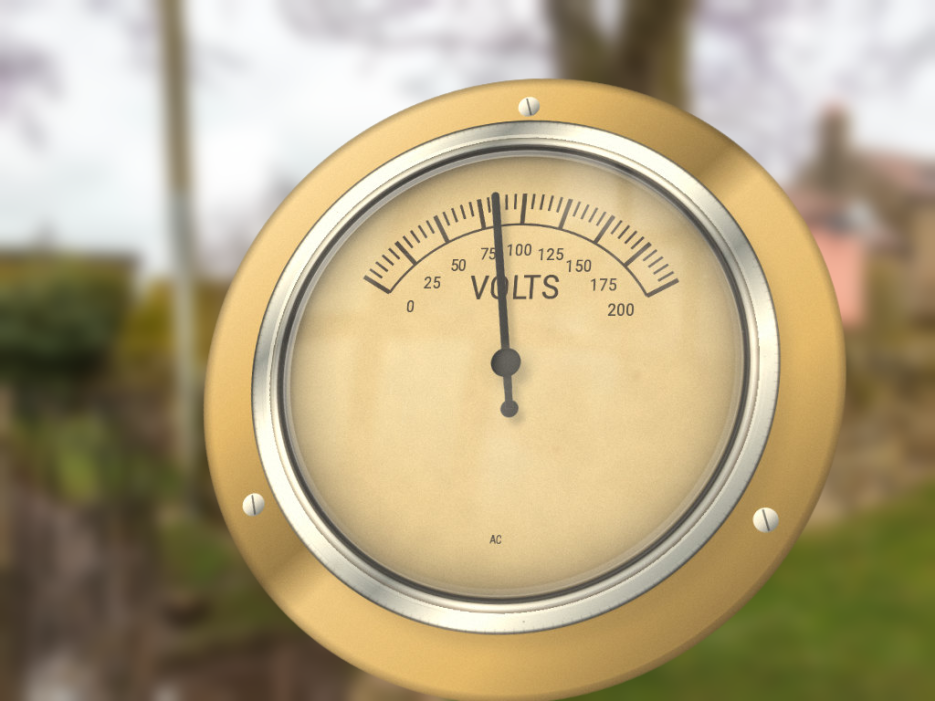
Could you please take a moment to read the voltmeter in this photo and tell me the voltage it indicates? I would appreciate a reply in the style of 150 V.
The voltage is 85 V
